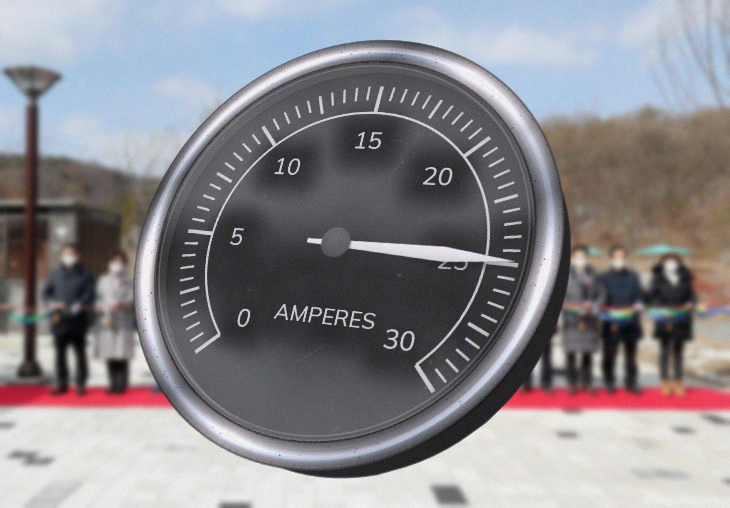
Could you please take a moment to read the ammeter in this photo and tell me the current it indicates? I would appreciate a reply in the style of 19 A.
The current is 25 A
